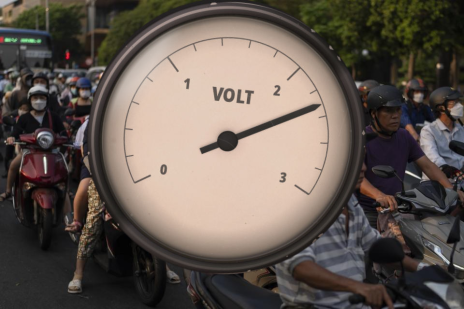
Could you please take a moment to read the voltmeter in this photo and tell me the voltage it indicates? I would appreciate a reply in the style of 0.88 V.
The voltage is 2.3 V
